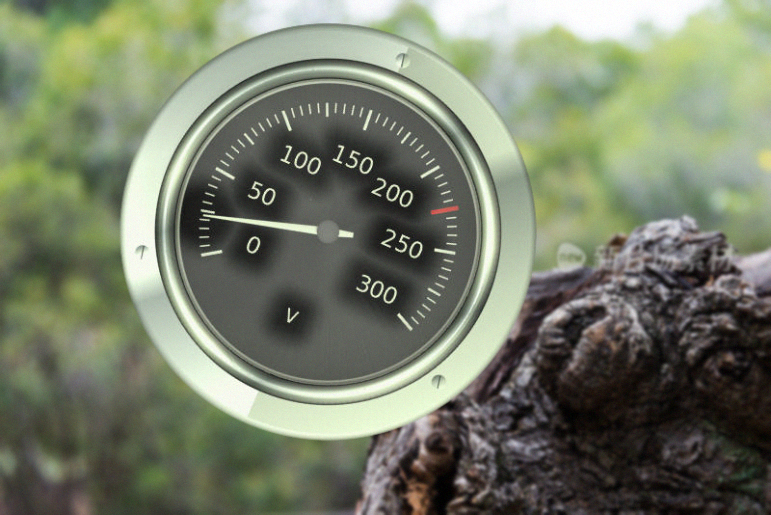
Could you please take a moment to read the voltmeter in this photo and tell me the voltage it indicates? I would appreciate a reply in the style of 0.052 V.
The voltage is 22.5 V
